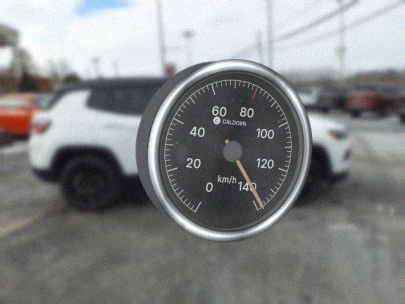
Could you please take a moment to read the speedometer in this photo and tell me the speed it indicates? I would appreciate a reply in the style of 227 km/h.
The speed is 138 km/h
